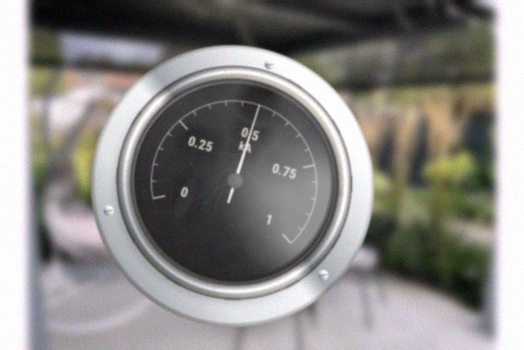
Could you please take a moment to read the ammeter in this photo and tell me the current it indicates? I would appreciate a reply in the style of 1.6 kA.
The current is 0.5 kA
